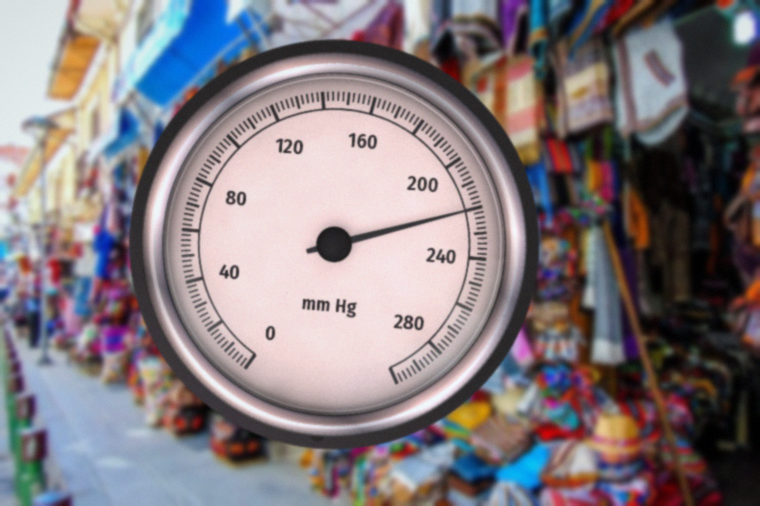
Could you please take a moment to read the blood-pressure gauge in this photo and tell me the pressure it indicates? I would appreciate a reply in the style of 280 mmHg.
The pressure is 220 mmHg
